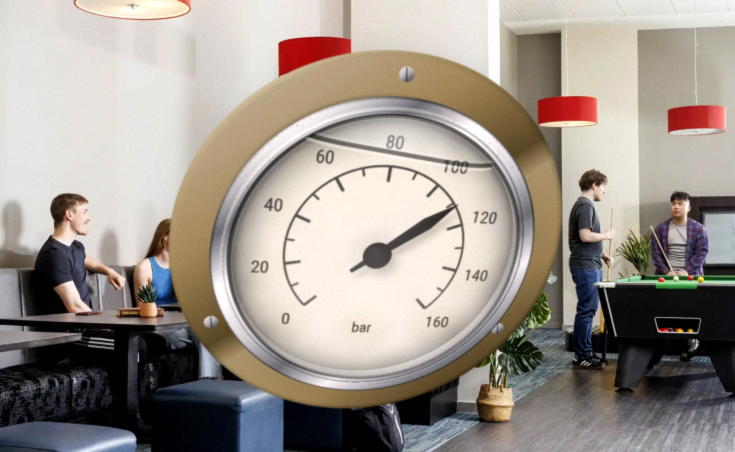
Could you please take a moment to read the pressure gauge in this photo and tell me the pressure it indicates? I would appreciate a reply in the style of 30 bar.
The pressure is 110 bar
